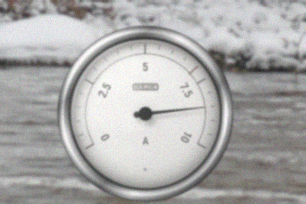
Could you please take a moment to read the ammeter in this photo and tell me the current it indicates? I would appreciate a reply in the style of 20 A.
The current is 8.5 A
